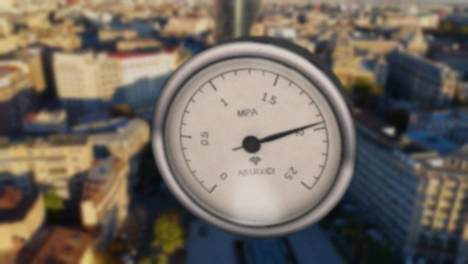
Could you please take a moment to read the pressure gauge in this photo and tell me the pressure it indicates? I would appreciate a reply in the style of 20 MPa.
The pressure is 1.95 MPa
